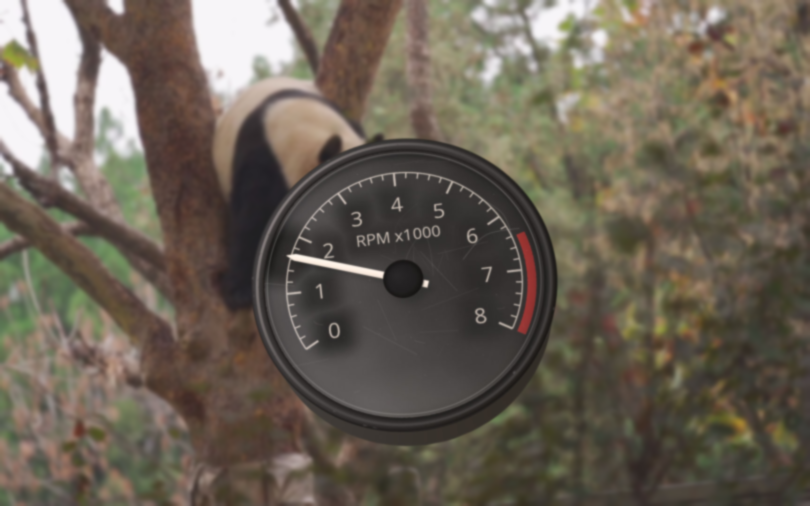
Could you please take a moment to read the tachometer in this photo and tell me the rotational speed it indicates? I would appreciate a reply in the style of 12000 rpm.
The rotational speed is 1600 rpm
